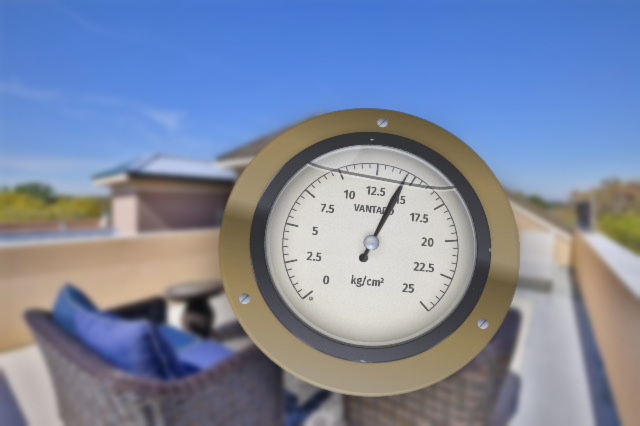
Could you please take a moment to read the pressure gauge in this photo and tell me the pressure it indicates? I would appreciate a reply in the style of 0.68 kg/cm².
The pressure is 14.5 kg/cm²
